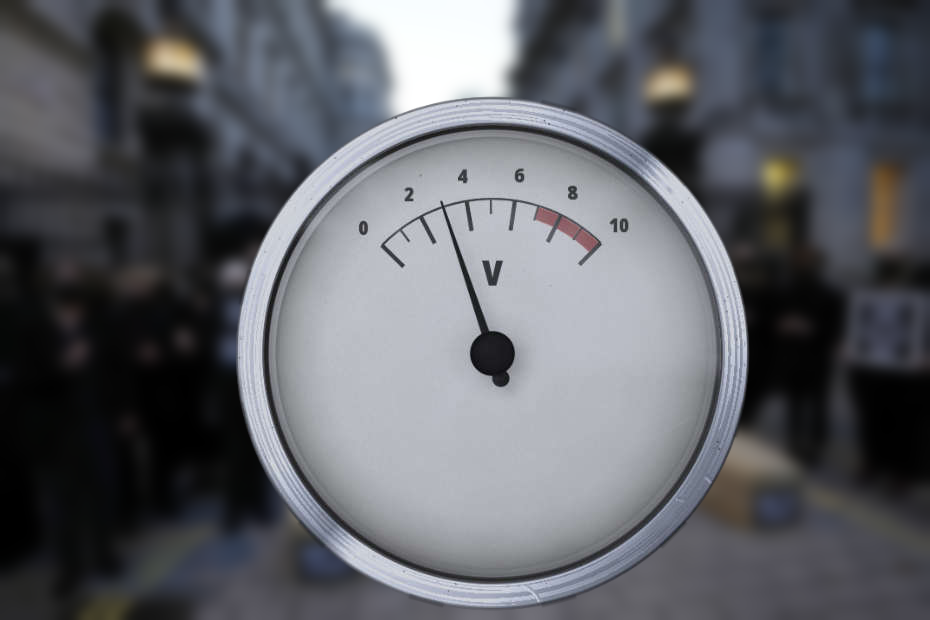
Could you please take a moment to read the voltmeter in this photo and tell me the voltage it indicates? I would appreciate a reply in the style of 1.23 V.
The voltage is 3 V
